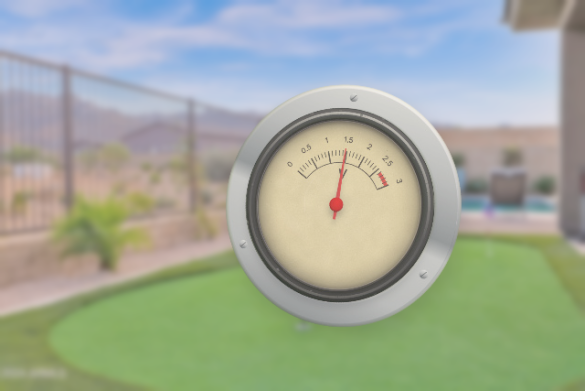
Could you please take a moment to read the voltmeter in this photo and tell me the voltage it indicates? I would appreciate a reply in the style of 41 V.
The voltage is 1.5 V
